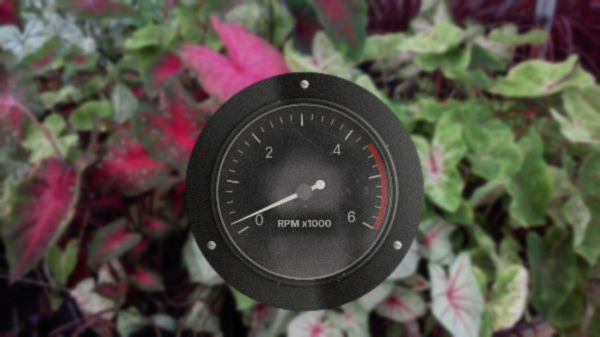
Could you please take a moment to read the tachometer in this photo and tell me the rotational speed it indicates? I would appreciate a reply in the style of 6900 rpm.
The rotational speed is 200 rpm
